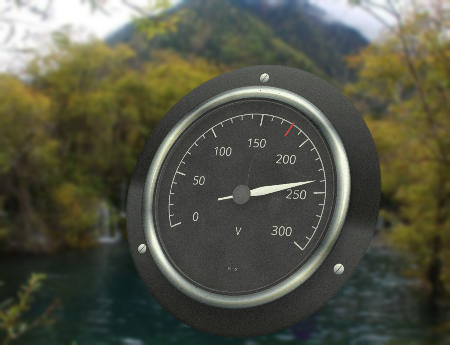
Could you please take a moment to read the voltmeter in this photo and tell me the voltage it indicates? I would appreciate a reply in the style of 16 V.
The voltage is 240 V
